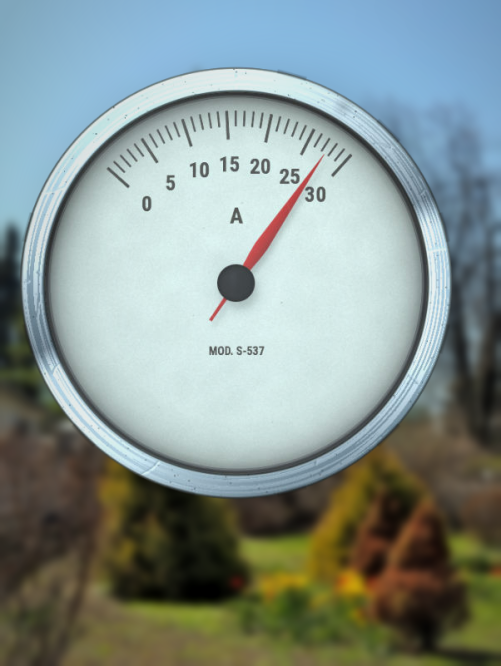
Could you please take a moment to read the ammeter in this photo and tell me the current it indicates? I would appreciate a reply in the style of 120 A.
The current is 27.5 A
